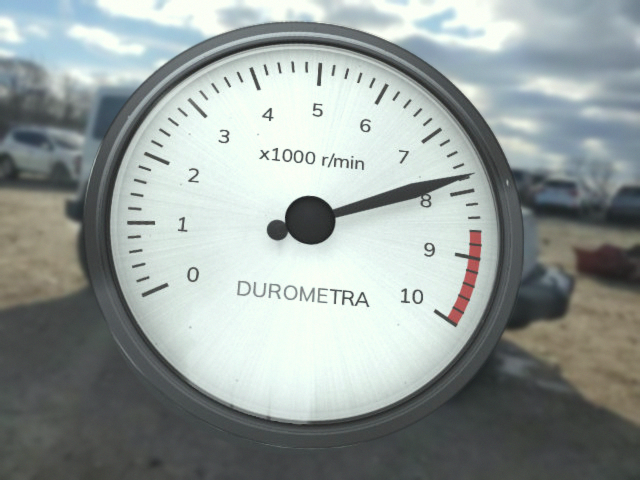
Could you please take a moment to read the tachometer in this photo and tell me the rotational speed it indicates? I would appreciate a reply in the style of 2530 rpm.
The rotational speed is 7800 rpm
